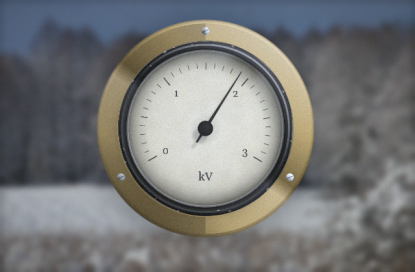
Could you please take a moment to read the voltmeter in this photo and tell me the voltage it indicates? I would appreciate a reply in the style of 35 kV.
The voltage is 1.9 kV
